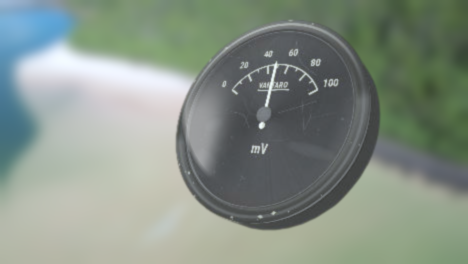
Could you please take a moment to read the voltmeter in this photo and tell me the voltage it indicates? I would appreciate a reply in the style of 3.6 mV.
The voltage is 50 mV
